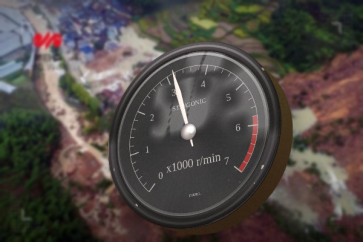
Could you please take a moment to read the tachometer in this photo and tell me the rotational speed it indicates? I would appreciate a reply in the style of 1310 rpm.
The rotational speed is 3200 rpm
